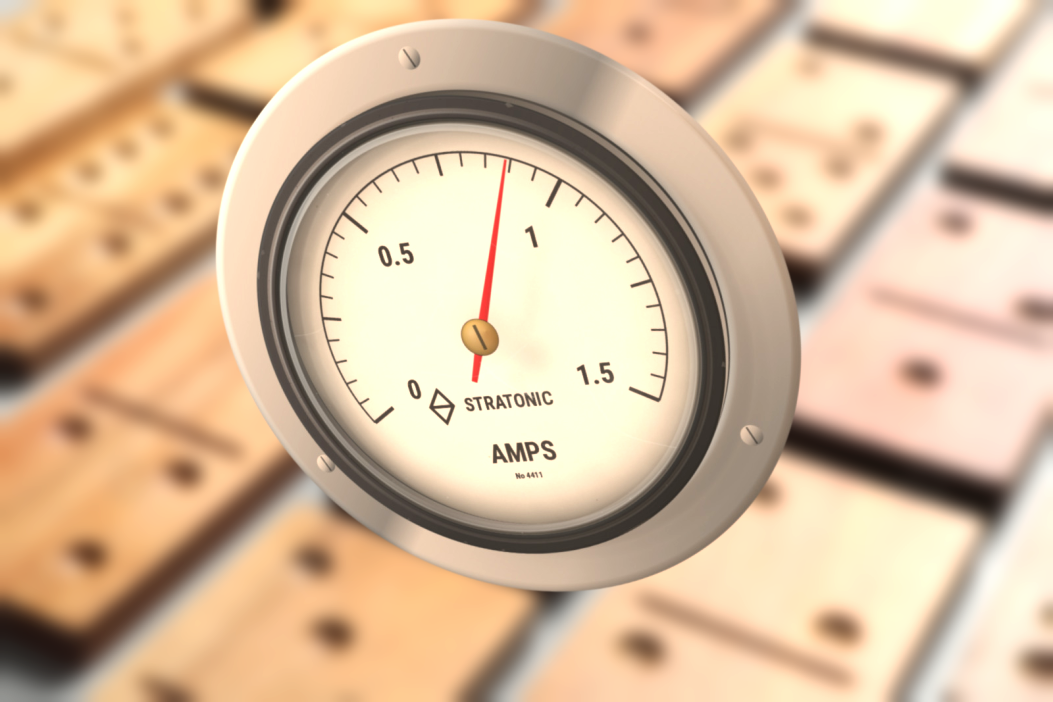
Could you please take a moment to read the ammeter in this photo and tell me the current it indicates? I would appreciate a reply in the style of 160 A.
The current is 0.9 A
